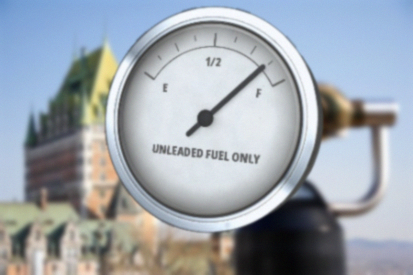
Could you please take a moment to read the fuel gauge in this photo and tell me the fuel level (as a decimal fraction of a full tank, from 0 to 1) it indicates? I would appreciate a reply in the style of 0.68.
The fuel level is 0.875
